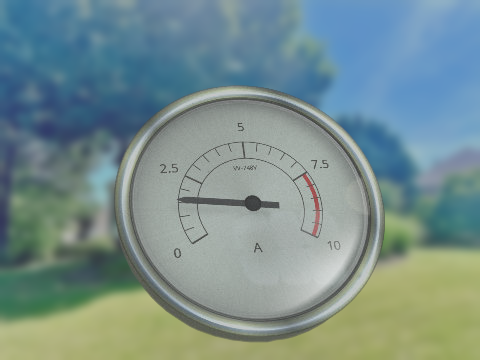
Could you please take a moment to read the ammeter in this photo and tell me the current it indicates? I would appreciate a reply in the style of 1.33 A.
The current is 1.5 A
